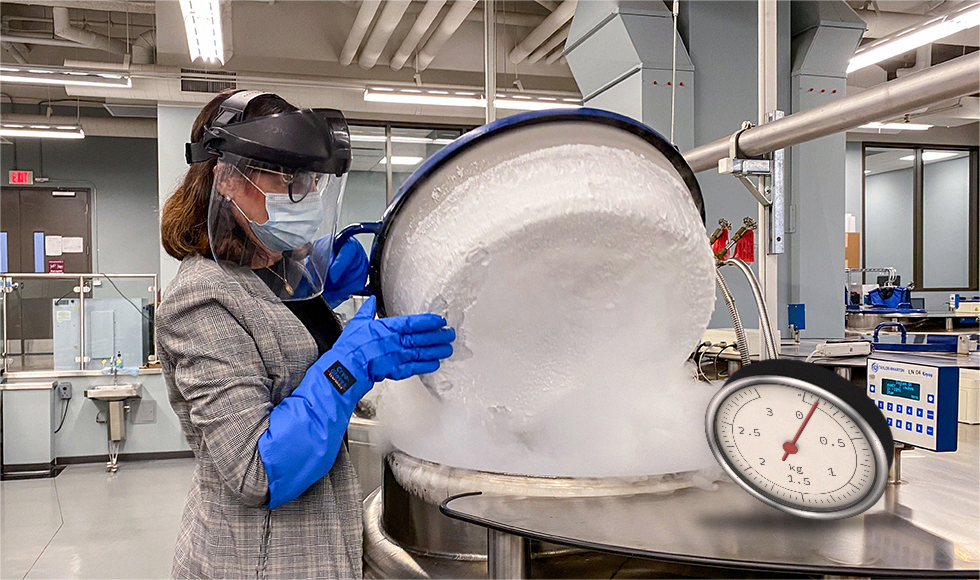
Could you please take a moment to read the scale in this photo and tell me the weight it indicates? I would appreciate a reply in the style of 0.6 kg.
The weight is 0.1 kg
